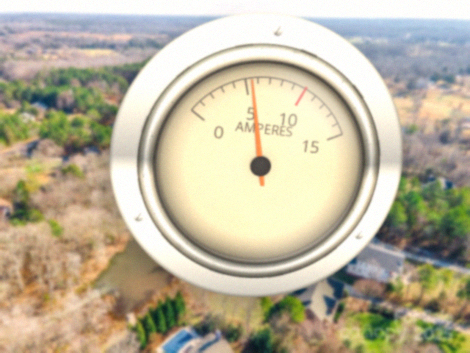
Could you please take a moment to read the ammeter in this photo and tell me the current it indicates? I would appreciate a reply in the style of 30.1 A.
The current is 5.5 A
